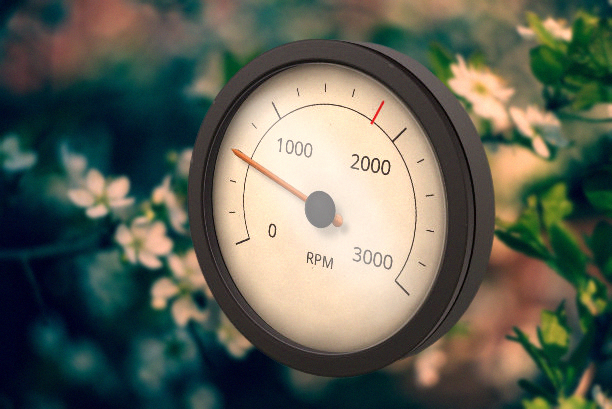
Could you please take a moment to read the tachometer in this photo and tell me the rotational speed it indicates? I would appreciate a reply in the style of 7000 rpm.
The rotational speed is 600 rpm
